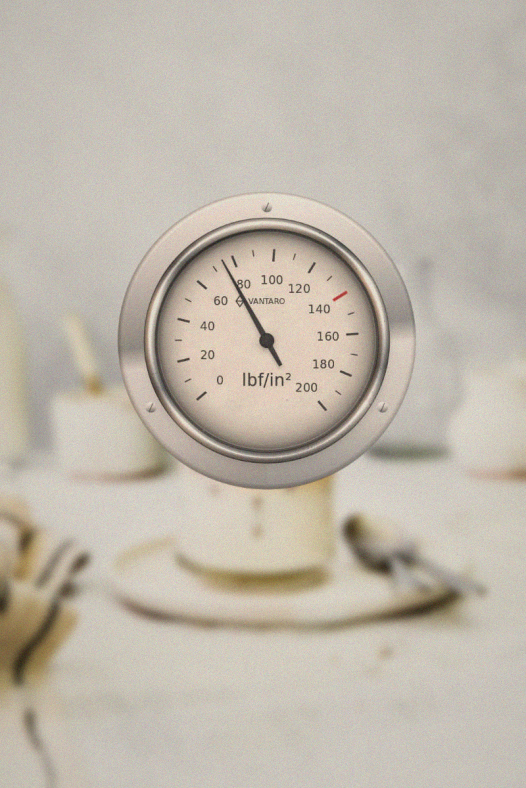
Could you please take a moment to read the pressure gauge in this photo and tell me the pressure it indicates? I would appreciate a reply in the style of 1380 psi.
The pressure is 75 psi
